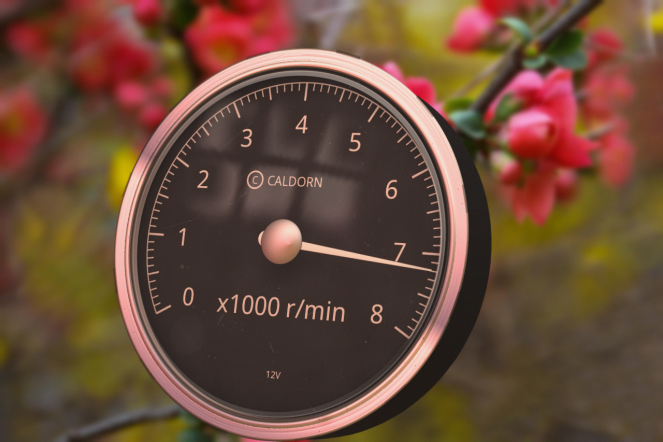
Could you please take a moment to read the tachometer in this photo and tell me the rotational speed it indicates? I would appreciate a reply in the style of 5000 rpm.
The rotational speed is 7200 rpm
